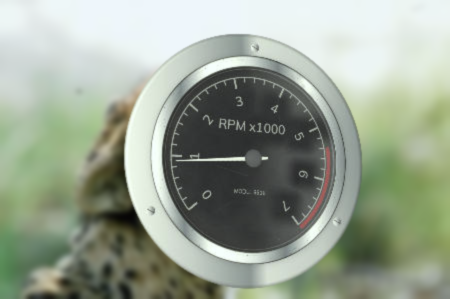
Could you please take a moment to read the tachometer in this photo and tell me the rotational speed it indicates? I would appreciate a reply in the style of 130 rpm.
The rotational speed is 900 rpm
